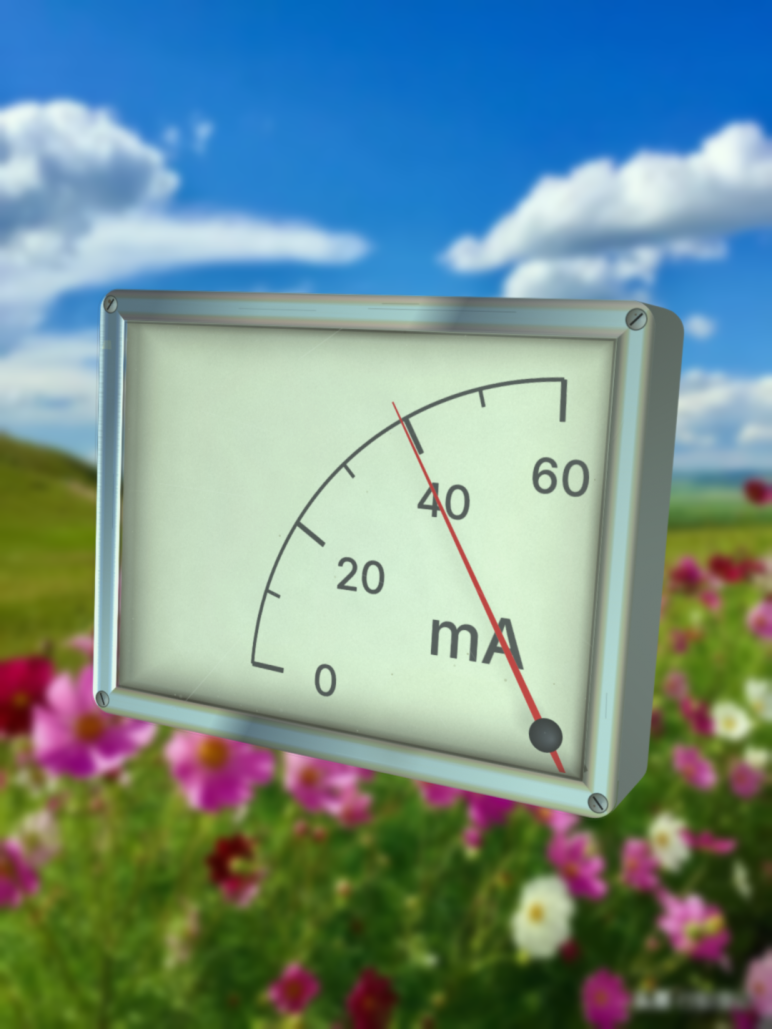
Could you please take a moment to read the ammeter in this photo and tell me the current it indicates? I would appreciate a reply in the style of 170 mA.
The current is 40 mA
